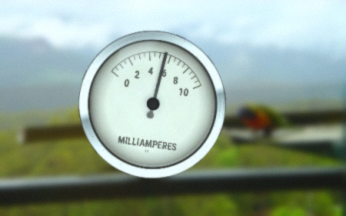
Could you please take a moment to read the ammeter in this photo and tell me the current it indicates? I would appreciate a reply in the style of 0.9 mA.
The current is 5.5 mA
